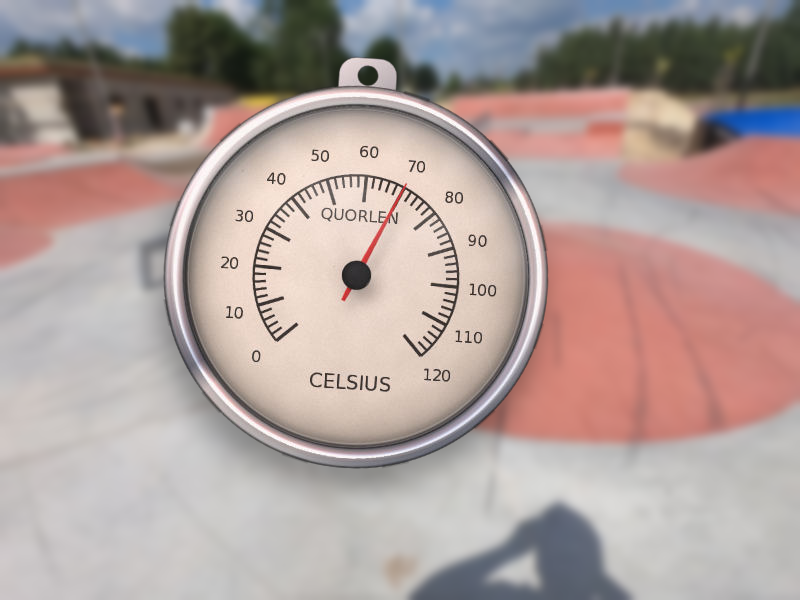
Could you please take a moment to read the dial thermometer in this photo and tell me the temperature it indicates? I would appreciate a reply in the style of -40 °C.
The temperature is 70 °C
